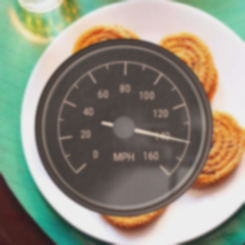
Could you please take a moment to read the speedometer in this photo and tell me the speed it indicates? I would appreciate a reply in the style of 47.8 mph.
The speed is 140 mph
